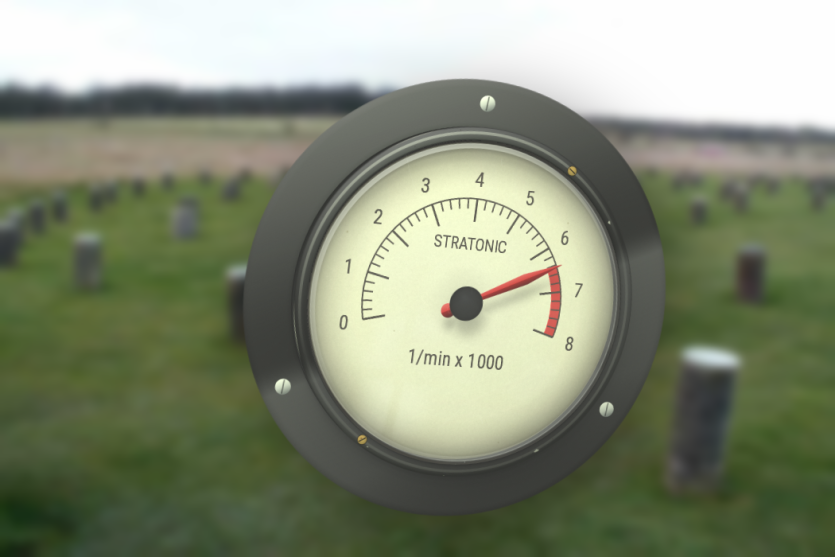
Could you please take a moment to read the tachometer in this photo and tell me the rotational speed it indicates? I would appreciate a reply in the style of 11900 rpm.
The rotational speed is 6400 rpm
